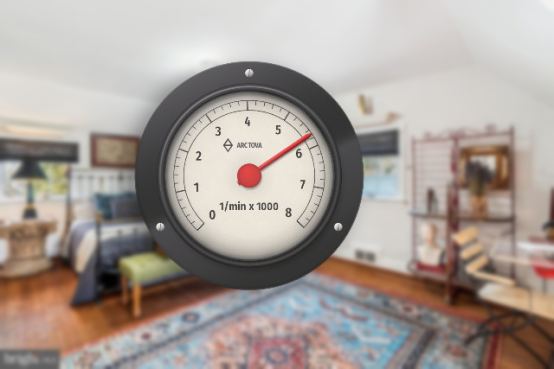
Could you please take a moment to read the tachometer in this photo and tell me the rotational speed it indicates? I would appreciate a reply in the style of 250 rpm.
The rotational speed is 5700 rpm
